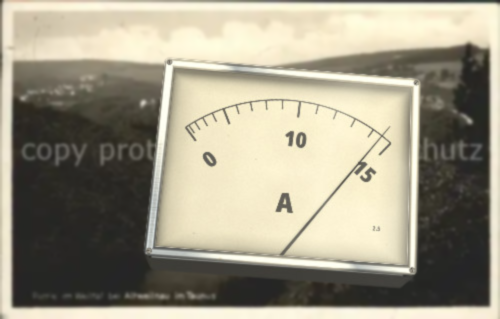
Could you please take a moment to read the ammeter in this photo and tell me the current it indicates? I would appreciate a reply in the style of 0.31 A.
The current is 14.5 A
